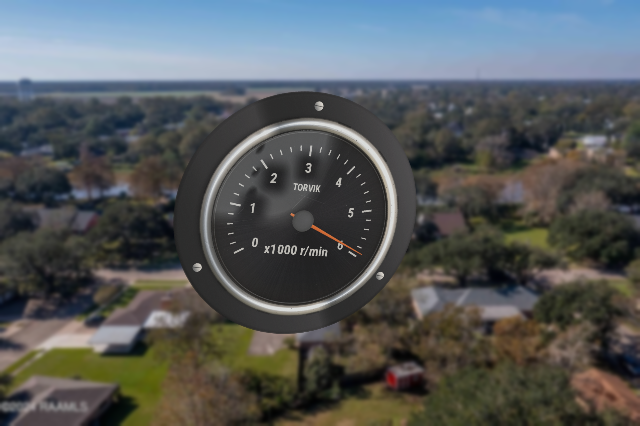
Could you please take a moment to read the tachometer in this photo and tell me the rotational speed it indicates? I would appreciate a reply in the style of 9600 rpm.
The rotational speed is 5900 rpm
